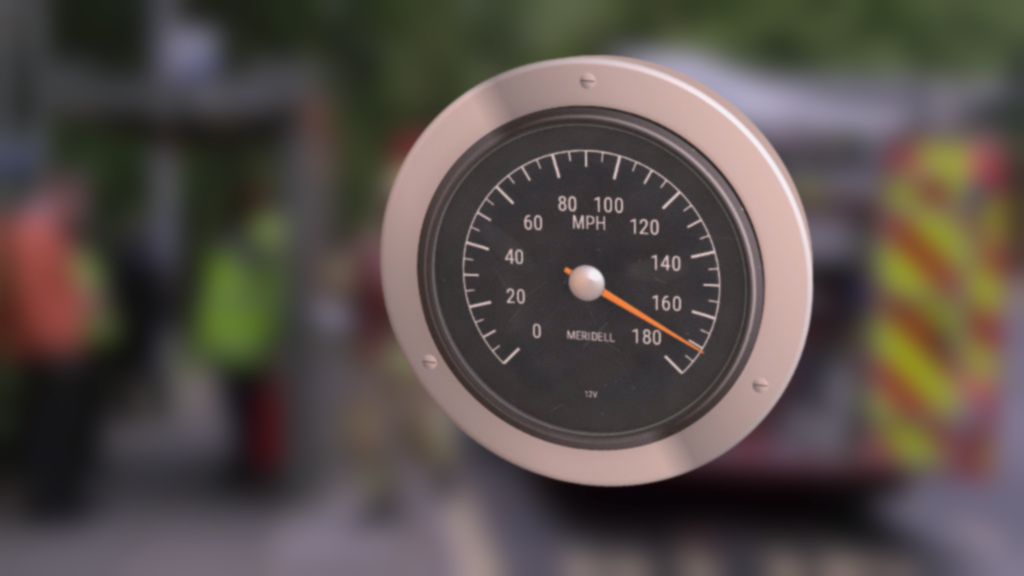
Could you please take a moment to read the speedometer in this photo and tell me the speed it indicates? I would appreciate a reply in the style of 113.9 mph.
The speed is 170 mph
